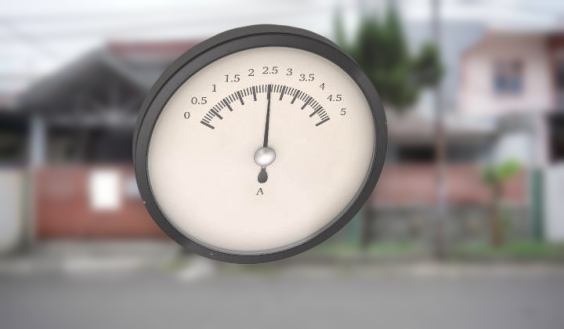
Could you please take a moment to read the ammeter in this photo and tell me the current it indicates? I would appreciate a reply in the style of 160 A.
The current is 2.5 A
